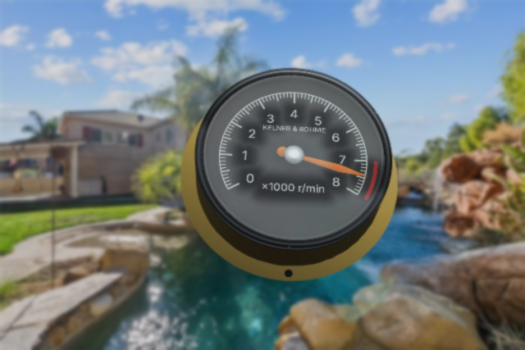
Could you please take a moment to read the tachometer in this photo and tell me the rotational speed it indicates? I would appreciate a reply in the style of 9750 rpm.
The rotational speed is 7500 rpm
